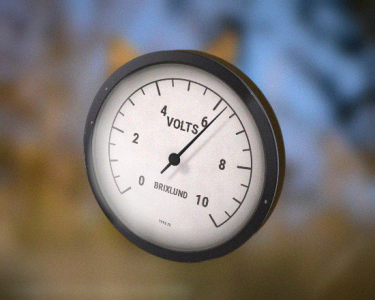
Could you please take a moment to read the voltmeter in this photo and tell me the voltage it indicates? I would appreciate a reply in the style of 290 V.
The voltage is 6.25 V
